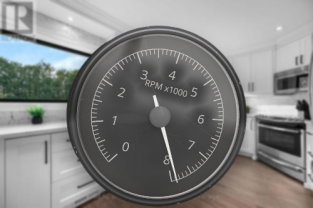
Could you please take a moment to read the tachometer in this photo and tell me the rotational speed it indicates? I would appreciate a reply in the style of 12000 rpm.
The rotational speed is 7900 rpm
